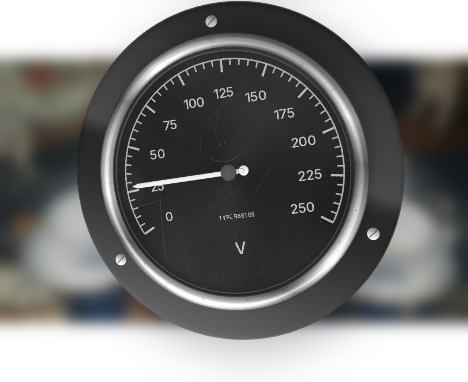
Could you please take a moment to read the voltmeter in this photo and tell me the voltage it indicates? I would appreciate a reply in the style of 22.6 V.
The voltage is 27.5 V
